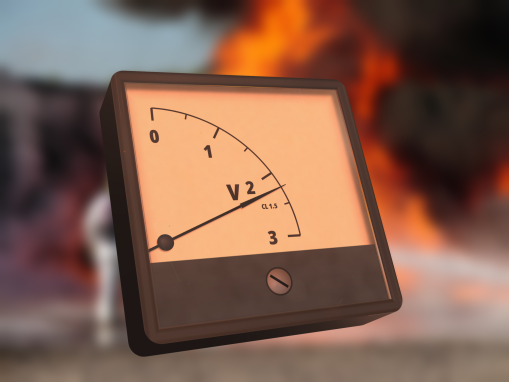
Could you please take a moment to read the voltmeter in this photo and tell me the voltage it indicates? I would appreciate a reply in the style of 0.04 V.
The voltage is 2.25 V
